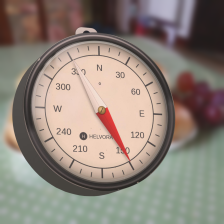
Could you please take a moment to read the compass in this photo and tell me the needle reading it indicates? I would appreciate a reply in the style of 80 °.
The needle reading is 150 °
